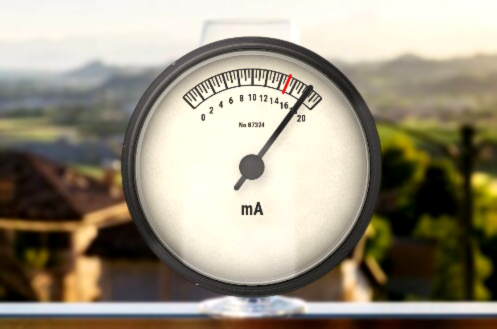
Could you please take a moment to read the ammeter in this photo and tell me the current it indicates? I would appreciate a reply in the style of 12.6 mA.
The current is 18 mA
